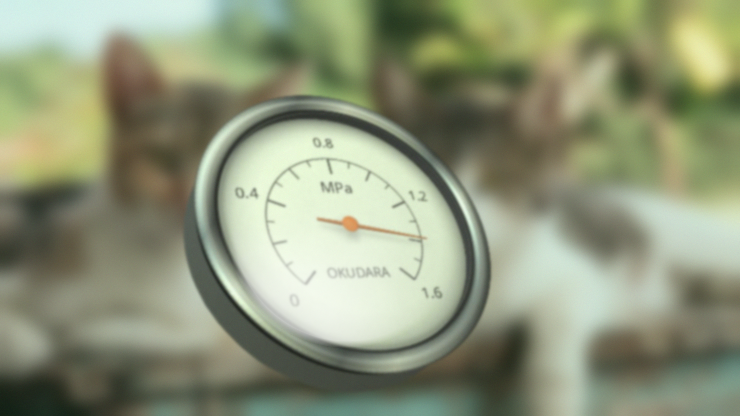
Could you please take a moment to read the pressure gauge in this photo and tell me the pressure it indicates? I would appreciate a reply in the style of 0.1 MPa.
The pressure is 1.4 MPa
